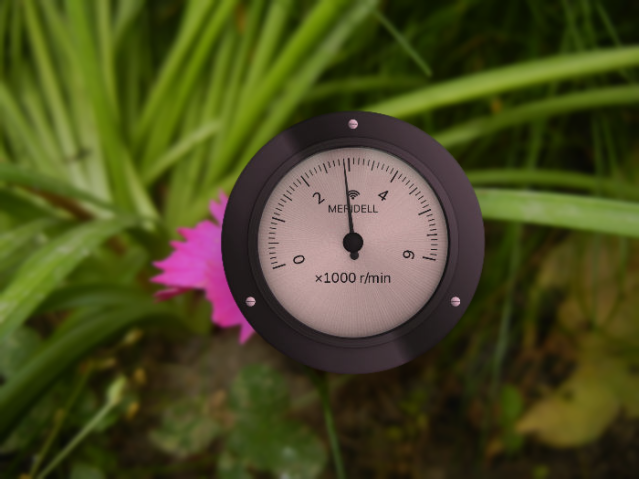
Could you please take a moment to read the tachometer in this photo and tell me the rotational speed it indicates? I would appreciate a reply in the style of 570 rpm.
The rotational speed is 2900 rpm
